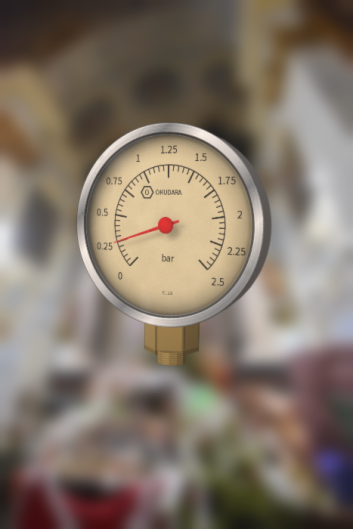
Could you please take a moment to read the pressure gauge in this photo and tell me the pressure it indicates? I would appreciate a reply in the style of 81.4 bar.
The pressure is 0.25 bar
